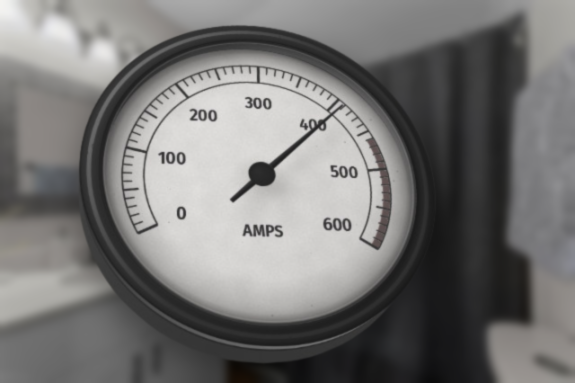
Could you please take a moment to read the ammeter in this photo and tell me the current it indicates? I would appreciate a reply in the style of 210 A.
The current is 410 A
